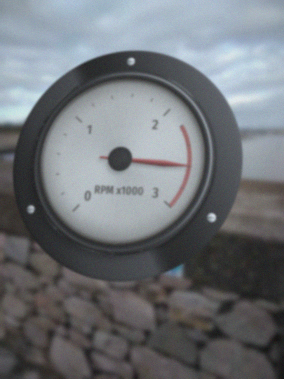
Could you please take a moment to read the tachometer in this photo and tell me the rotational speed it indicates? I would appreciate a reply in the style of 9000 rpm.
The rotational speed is 2600 rpm
